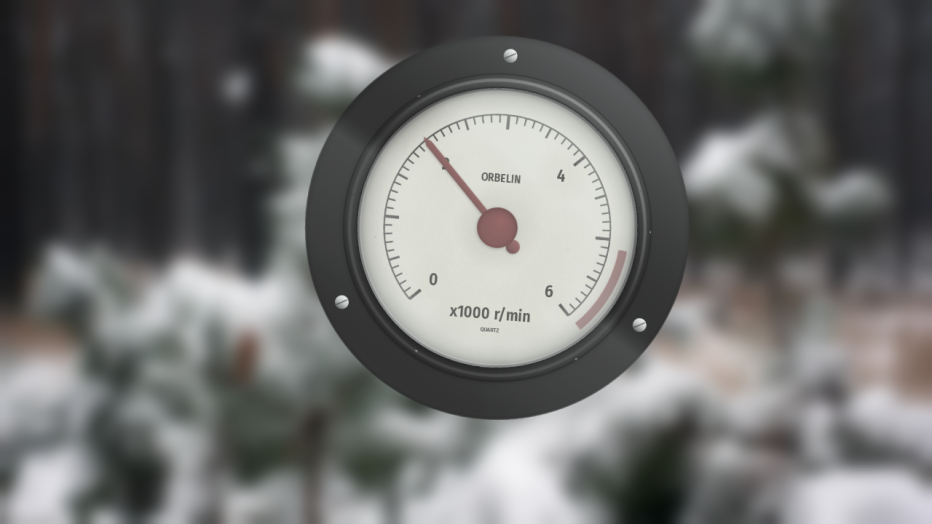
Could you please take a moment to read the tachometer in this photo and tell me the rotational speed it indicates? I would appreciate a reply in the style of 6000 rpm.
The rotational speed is 2000 rpm
